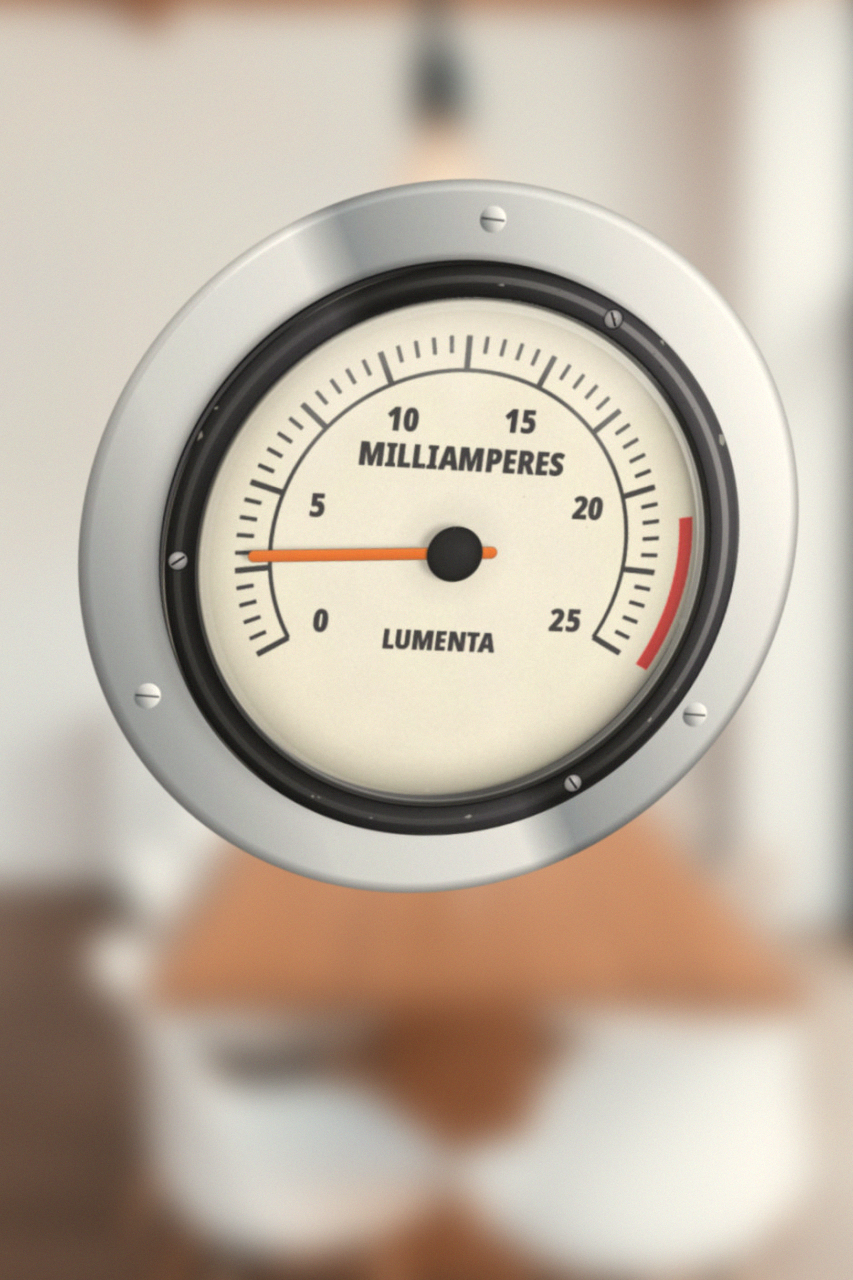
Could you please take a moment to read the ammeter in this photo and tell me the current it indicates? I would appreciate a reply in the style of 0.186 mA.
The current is 3 mA
